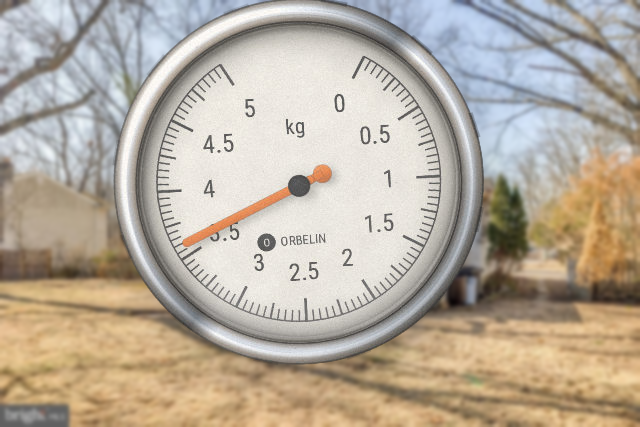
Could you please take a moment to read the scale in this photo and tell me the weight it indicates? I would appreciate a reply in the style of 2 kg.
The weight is 3.6 kg
